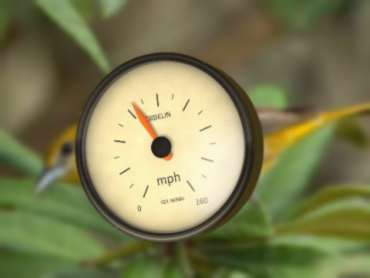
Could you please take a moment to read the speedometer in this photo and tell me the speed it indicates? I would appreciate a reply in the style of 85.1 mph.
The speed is 65 mph
